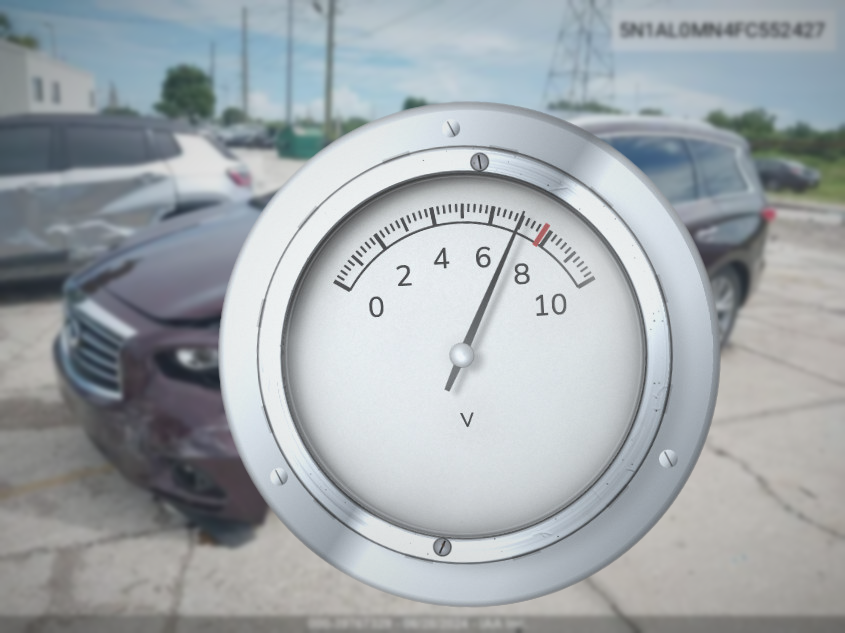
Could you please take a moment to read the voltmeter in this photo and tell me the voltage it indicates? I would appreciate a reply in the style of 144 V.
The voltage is 7 V
